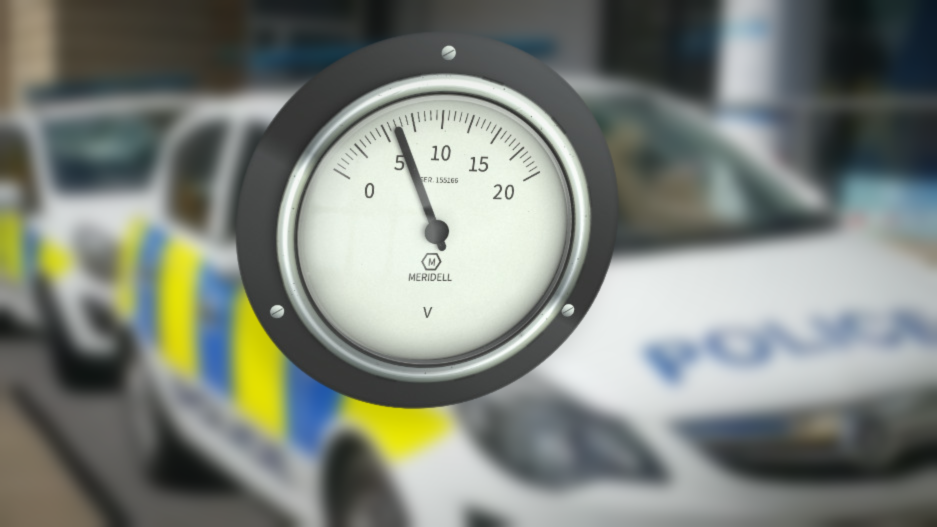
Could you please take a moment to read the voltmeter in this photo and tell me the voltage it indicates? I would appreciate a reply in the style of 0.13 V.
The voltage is 6 V
